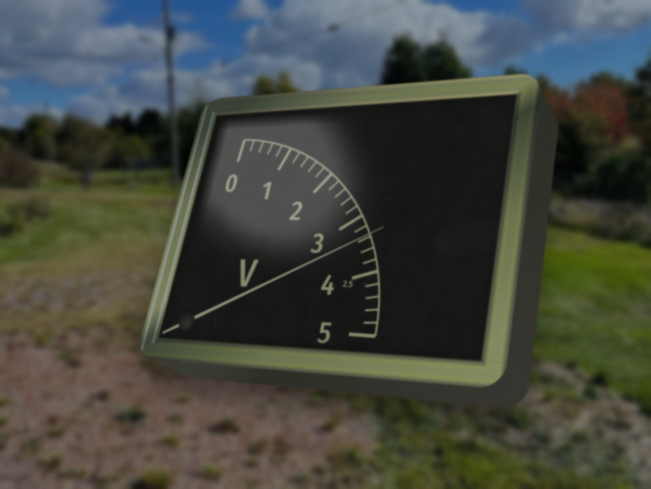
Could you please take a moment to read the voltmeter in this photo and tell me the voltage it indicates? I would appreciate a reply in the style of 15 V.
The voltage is 3.4 V
